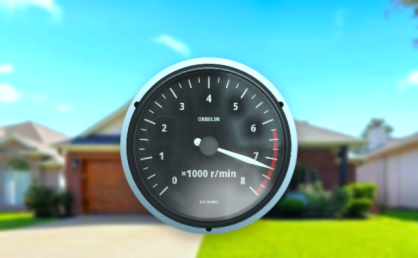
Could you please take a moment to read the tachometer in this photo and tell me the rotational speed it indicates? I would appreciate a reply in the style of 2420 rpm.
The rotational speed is 7250 rpm
